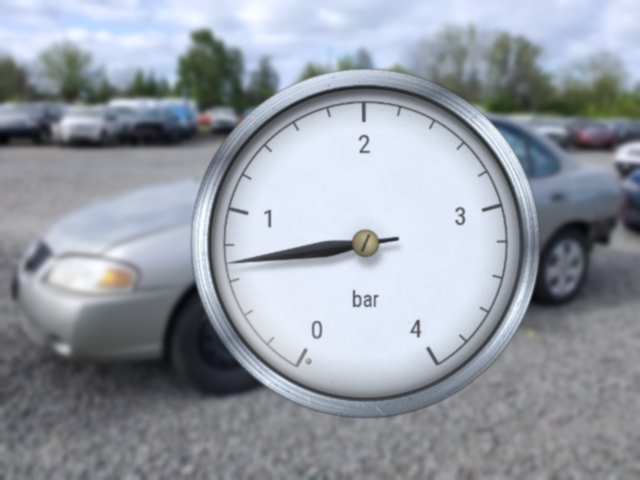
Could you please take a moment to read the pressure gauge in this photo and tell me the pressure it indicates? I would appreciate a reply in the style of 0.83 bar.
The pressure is 0.7 bar
